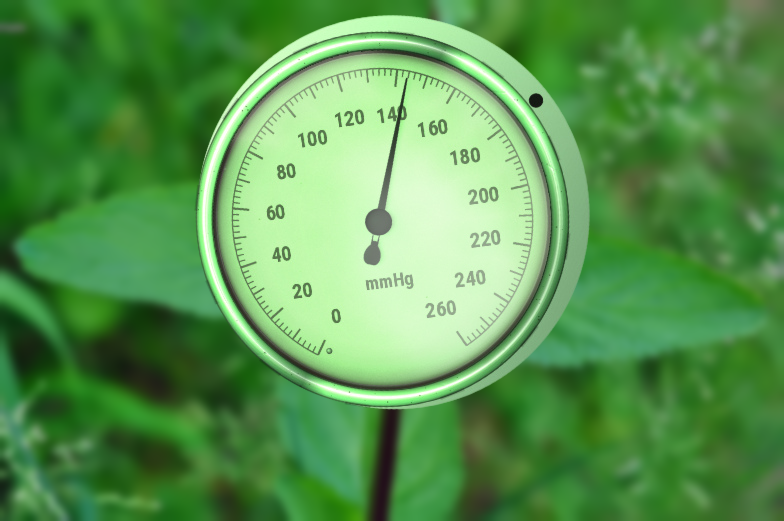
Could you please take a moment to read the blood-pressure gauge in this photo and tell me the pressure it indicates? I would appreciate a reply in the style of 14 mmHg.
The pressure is 144 mmHg
